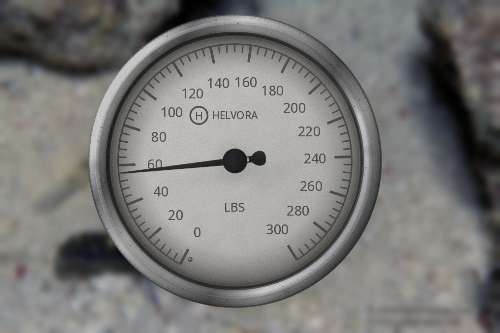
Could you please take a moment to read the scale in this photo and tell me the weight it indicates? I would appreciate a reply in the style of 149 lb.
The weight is 56 lb
